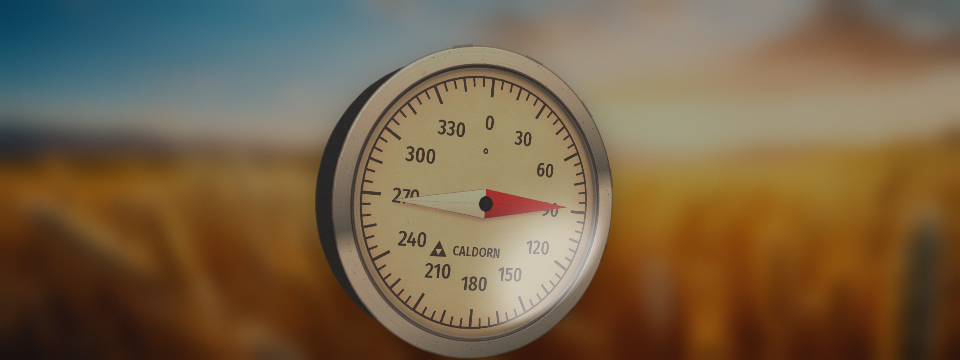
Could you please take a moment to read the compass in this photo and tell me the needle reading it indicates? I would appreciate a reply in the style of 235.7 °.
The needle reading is 87.5 °
